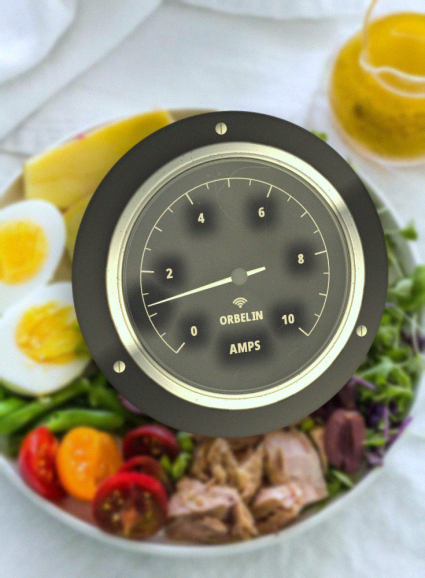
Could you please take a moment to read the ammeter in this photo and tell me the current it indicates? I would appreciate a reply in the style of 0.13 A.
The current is 1.25 A
